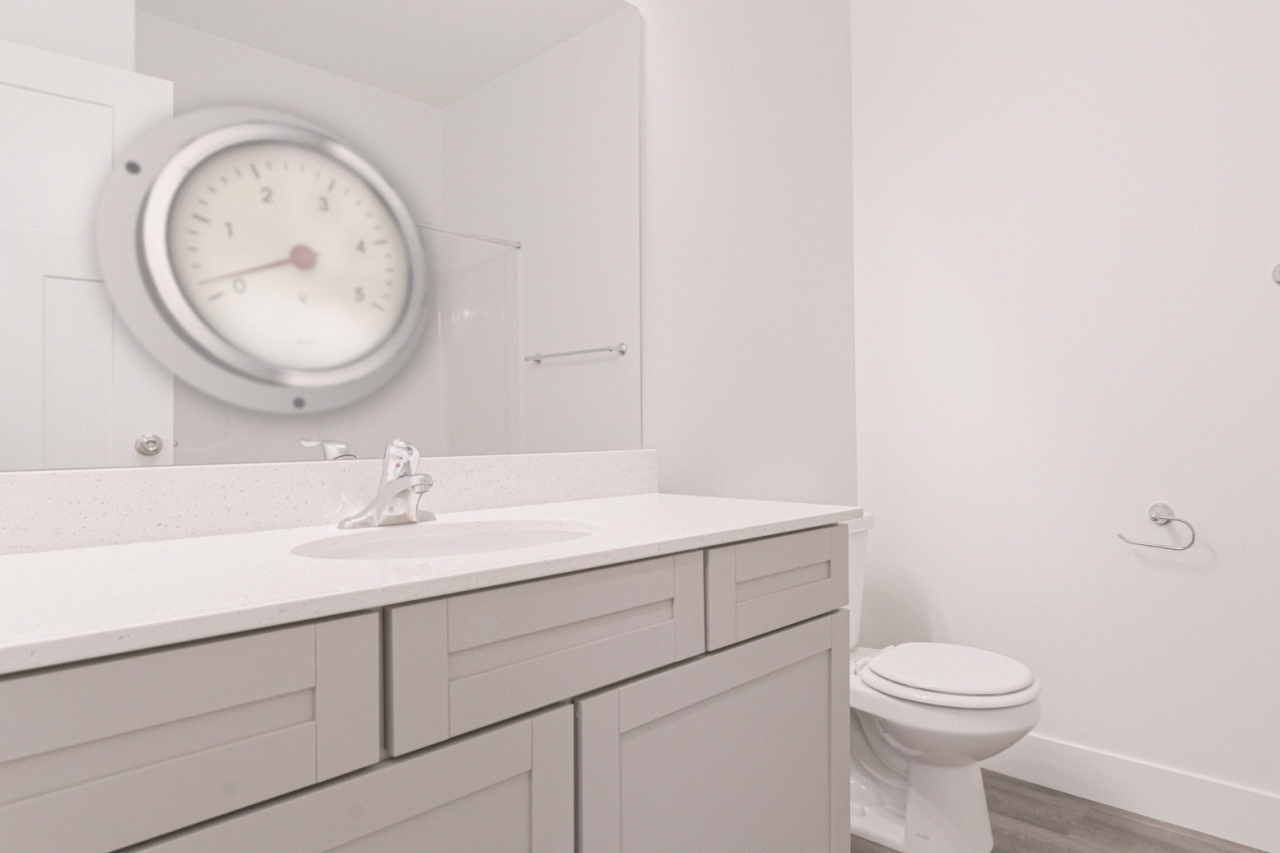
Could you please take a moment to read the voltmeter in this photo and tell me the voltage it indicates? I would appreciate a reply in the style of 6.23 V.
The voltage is 0.2 V
